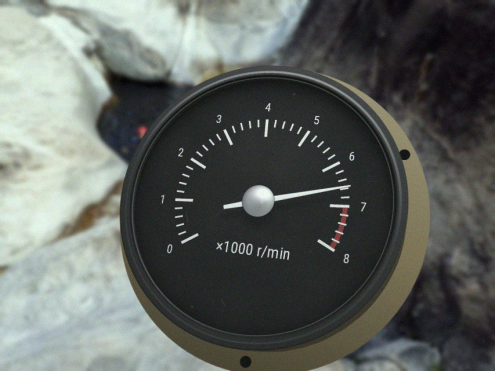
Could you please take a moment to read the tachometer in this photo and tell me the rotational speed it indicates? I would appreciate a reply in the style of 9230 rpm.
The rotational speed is 6600 rpm
